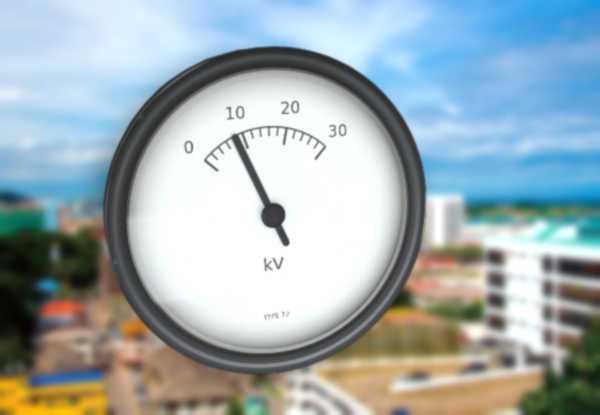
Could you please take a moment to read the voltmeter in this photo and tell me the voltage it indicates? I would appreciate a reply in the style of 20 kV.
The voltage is 8 kV
